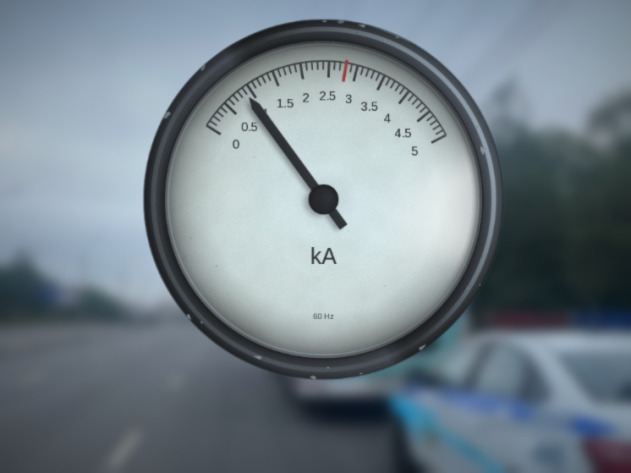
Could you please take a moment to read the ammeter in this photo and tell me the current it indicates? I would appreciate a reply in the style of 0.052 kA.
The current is 0.9 kA
